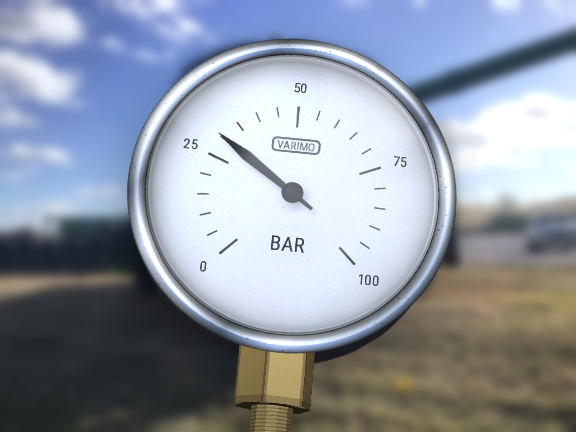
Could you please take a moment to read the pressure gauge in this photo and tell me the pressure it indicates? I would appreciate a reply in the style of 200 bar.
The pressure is 30 bar
